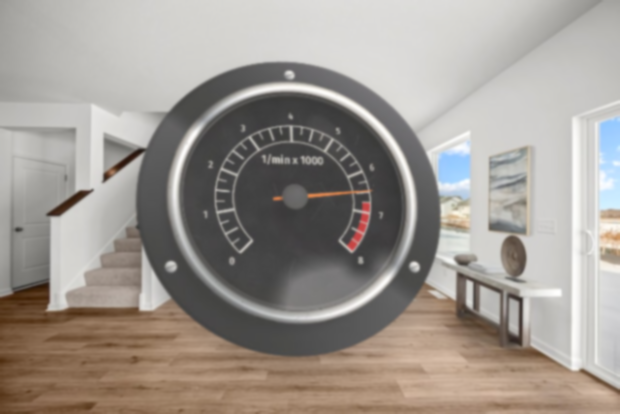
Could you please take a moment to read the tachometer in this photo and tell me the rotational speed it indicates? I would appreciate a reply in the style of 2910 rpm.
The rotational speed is 6500 rpm
